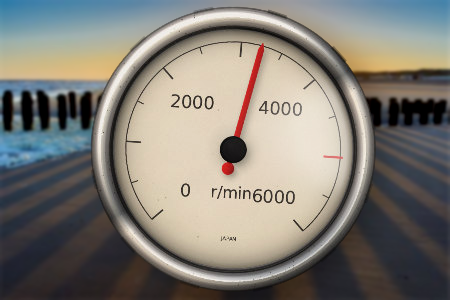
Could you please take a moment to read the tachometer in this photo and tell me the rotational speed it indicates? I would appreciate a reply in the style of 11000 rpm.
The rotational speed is 3250 rpm
